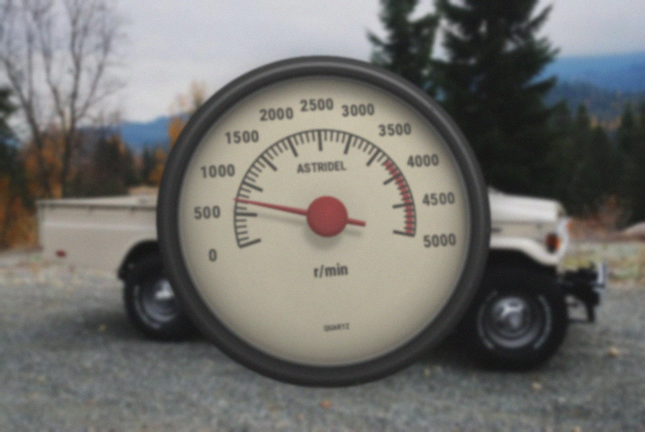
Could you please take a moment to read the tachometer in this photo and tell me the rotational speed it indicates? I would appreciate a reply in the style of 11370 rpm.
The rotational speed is 700 rpm
